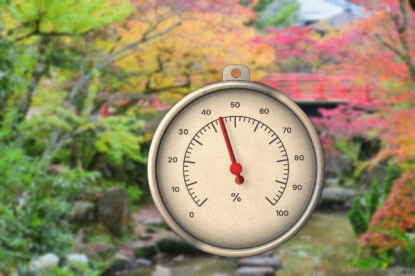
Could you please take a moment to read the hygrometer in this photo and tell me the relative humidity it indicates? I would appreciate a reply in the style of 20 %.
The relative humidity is 44 %
